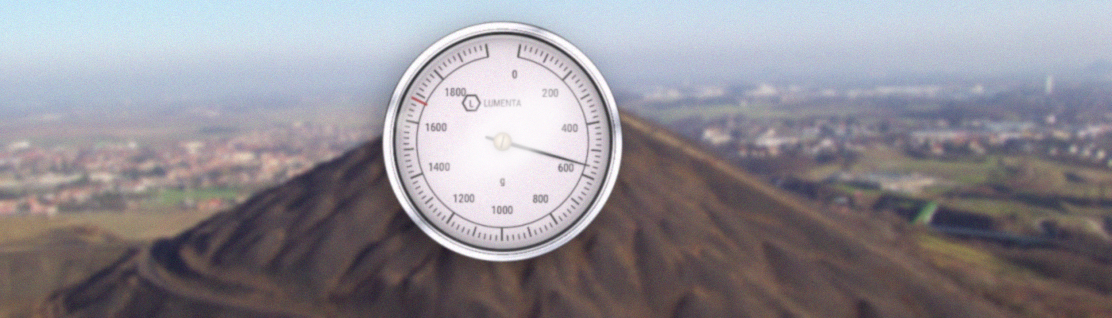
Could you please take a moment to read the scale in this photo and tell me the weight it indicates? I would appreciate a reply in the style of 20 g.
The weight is 560 g
